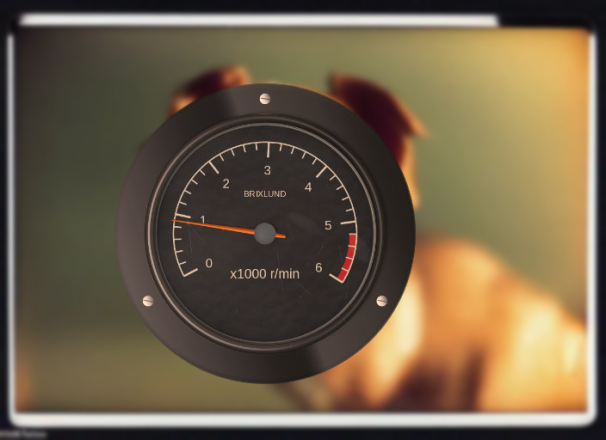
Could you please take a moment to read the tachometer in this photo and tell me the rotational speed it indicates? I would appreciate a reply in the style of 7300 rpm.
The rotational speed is 900 rpm
